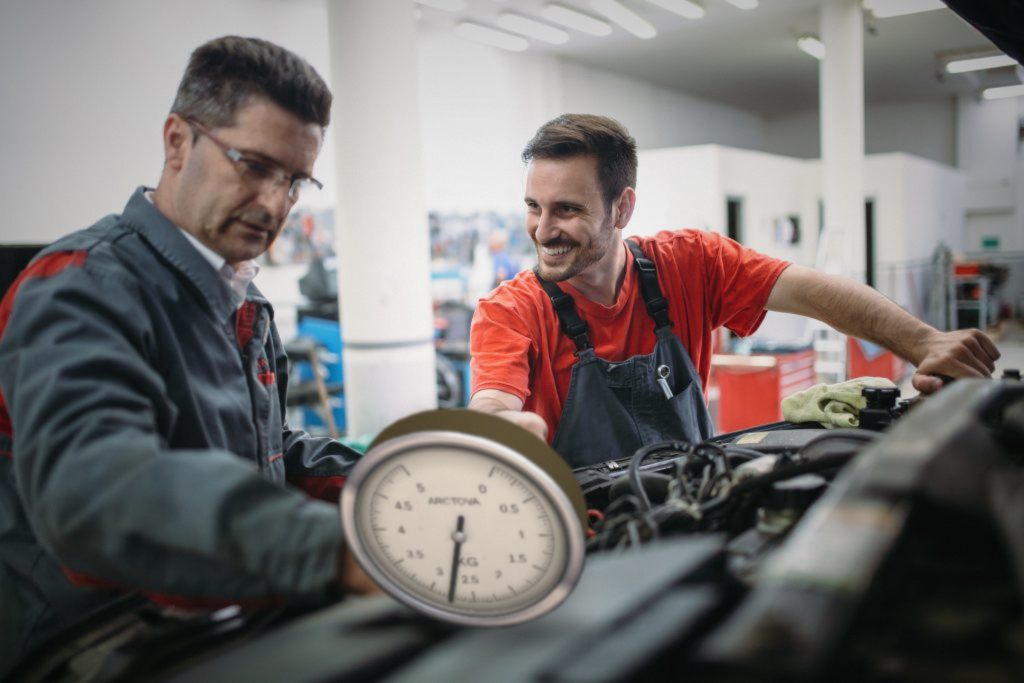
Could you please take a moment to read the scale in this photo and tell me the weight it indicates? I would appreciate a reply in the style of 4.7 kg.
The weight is 2.75 kg
